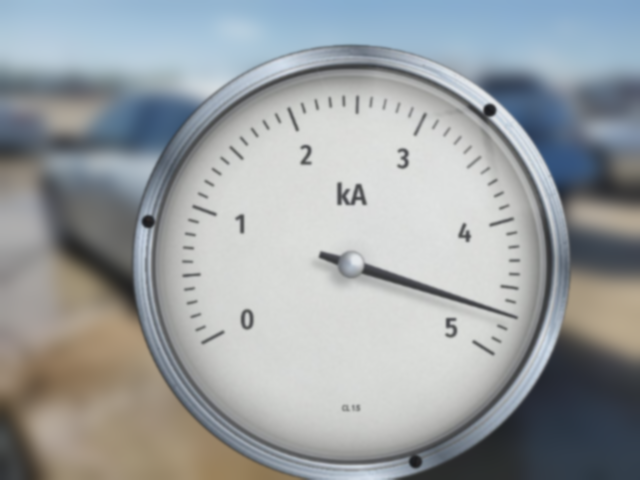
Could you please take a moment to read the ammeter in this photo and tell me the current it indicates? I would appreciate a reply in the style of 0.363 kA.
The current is 4.7 kA
